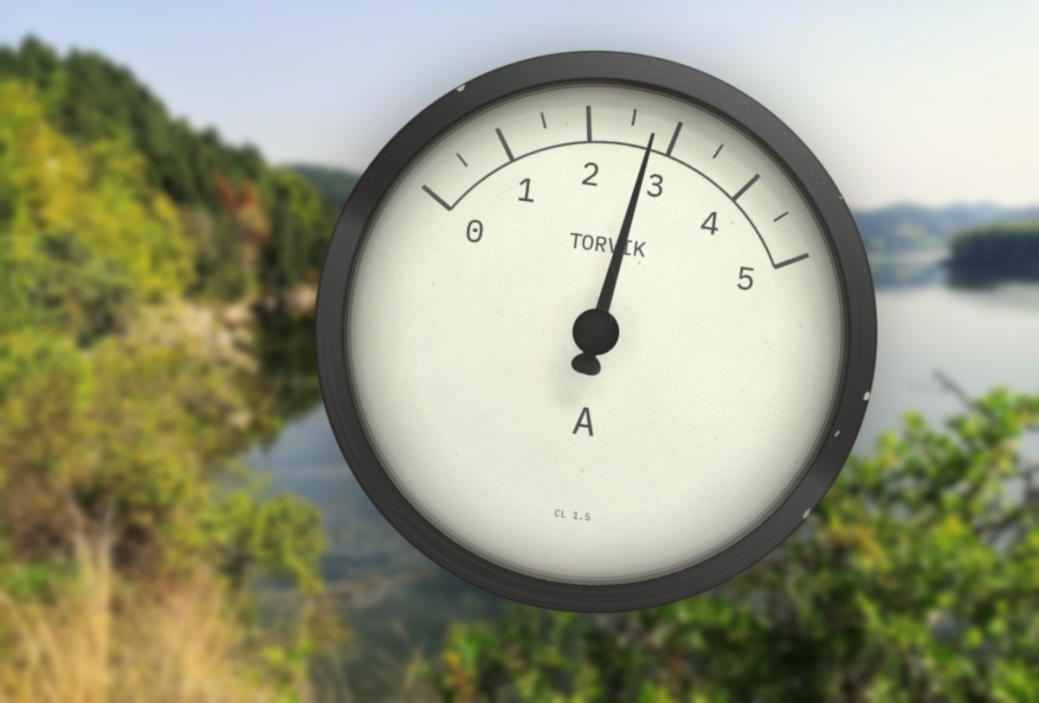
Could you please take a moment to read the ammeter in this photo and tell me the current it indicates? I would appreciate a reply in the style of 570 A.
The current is 2.75 A
